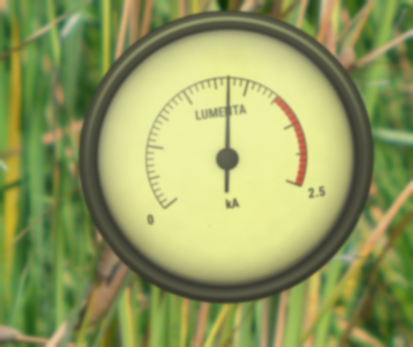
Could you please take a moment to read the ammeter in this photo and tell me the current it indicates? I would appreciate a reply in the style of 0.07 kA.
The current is 1.35 kA
